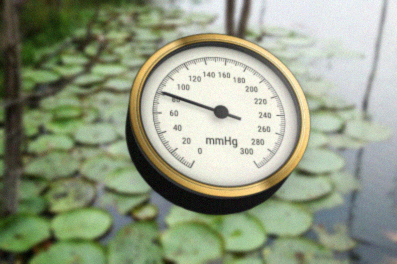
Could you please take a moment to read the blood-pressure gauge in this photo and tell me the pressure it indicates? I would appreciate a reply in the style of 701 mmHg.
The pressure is 80 mmHg
